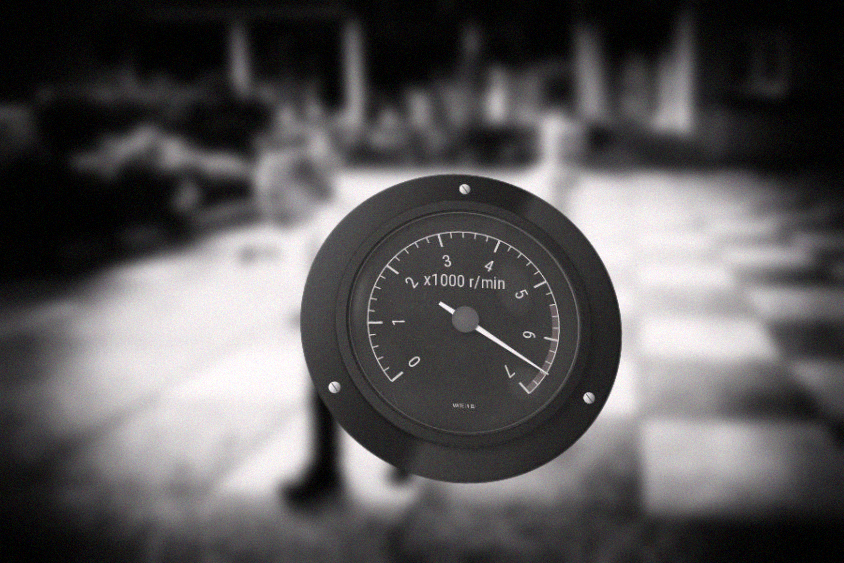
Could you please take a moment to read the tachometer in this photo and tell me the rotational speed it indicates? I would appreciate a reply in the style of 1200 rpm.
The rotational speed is 6600 rpm
